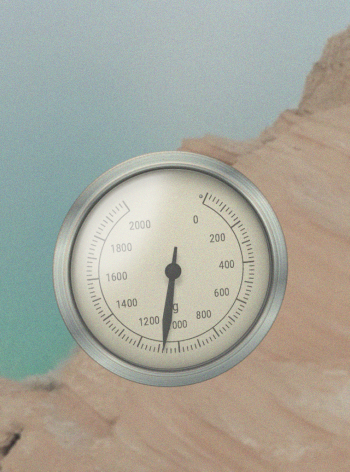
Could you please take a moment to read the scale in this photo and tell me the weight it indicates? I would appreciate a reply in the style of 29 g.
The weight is 1080 g
